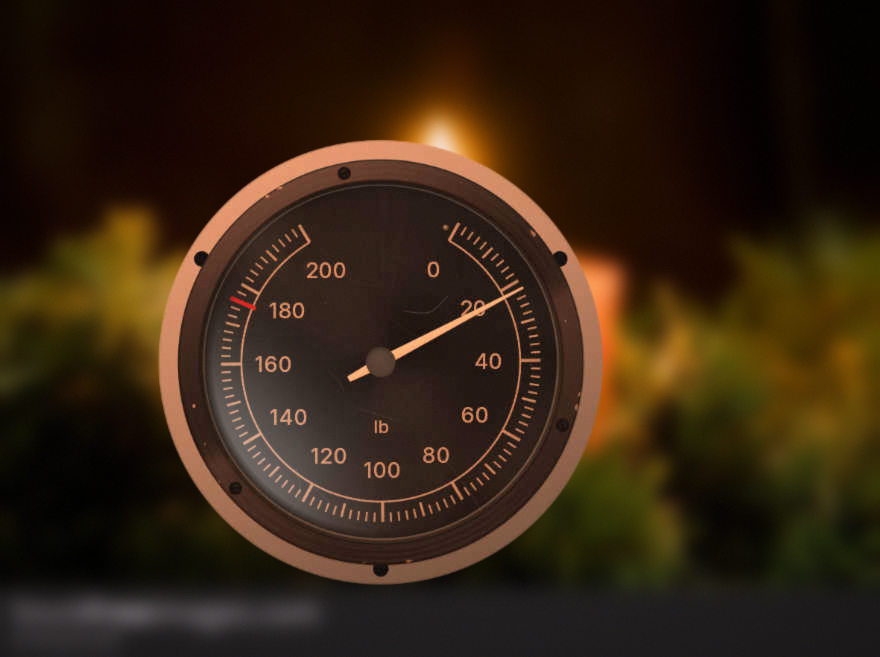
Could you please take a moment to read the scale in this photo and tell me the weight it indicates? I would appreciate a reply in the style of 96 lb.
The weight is 22 lb
